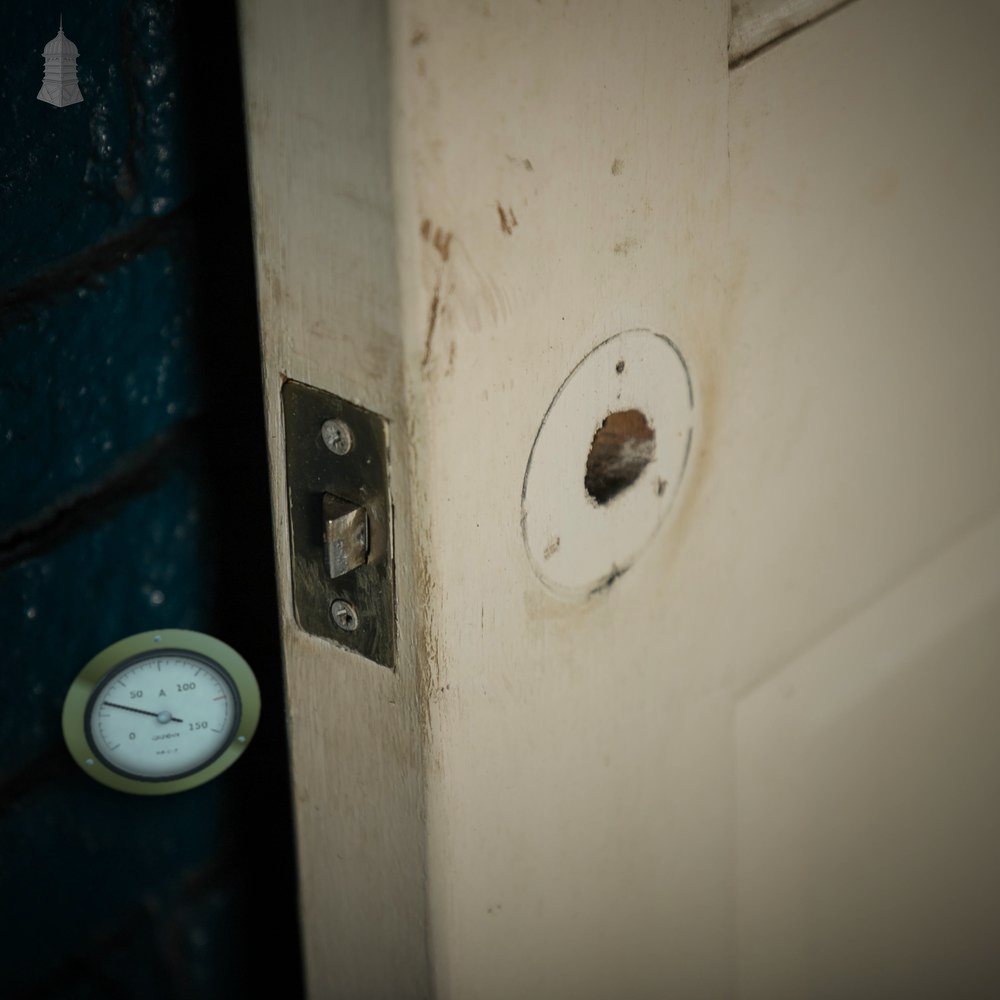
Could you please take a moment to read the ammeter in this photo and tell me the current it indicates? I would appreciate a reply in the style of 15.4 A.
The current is 35 A
